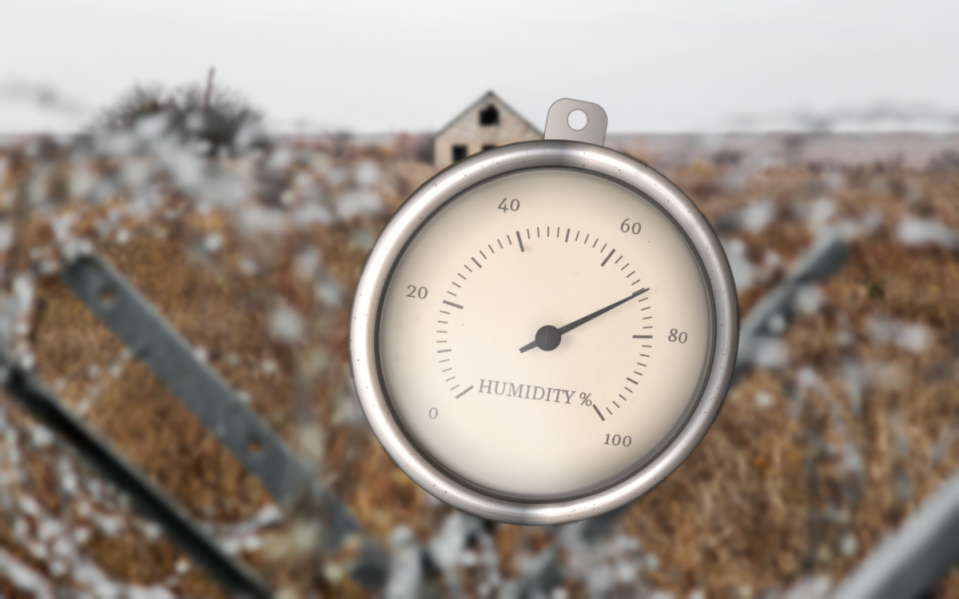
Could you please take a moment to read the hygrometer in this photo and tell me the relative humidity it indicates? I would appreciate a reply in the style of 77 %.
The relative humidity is 70 %
